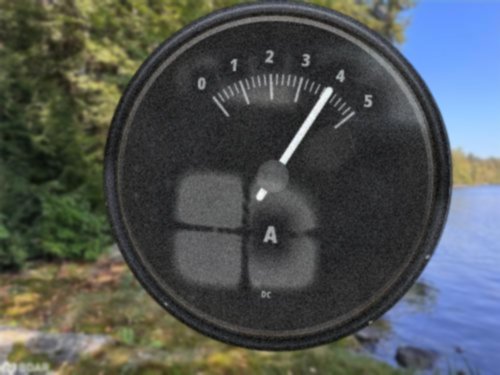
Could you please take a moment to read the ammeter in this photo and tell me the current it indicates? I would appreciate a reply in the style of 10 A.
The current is 4 A
